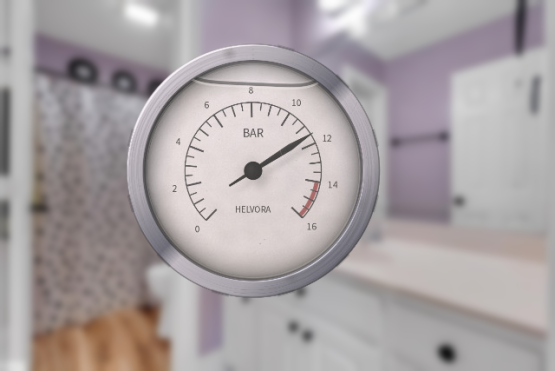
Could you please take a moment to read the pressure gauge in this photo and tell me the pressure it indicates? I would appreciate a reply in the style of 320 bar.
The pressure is 11.5 bar
